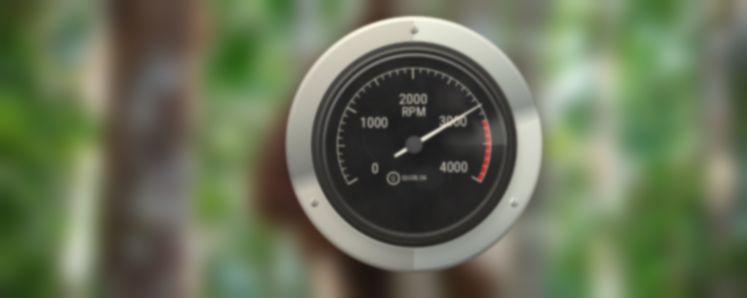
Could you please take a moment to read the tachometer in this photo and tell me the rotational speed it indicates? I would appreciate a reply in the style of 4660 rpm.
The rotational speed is 3000 rpm
